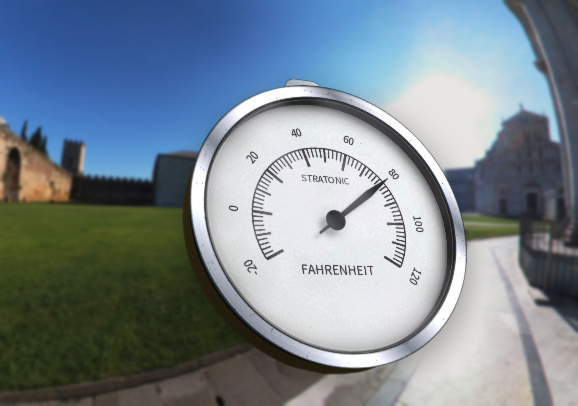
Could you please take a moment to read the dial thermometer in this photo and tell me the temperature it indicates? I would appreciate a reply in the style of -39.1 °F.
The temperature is 80 °F
